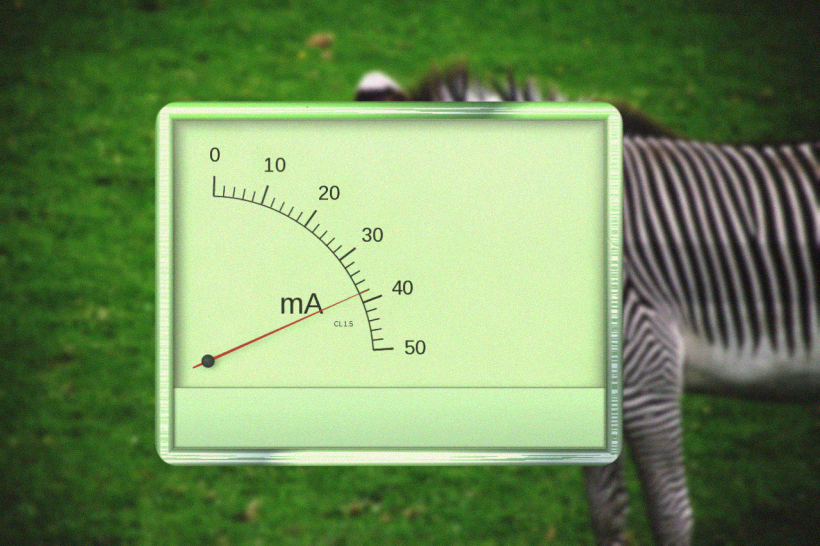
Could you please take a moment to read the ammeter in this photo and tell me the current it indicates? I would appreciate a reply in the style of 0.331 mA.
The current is 38 mA
